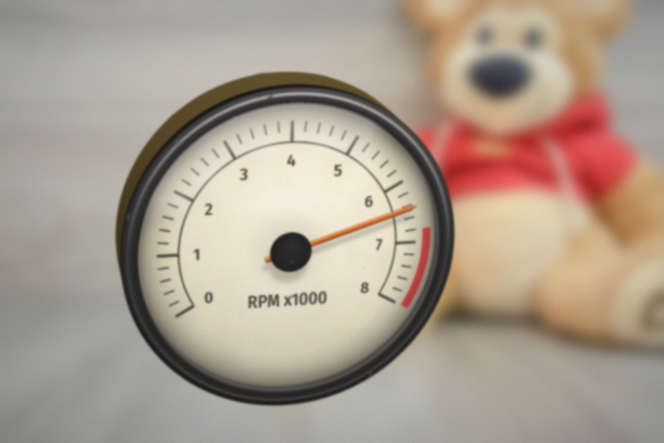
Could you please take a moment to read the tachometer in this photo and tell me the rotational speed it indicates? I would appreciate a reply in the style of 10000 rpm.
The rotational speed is 6400 rpm
